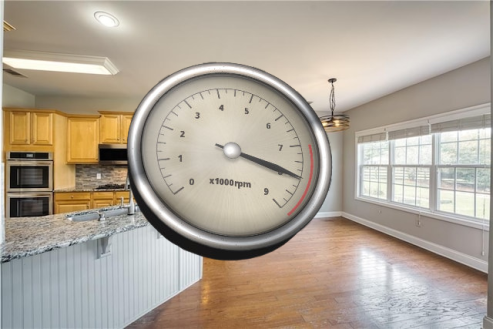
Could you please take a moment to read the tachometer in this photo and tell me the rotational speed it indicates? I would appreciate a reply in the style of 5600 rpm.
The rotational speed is 8000 rpm
